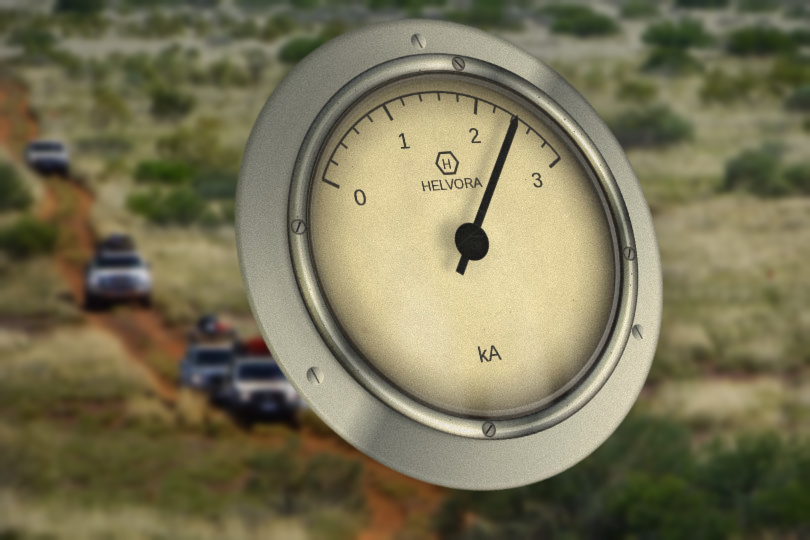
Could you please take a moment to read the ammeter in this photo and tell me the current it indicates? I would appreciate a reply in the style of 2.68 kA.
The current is 2.4 kA
